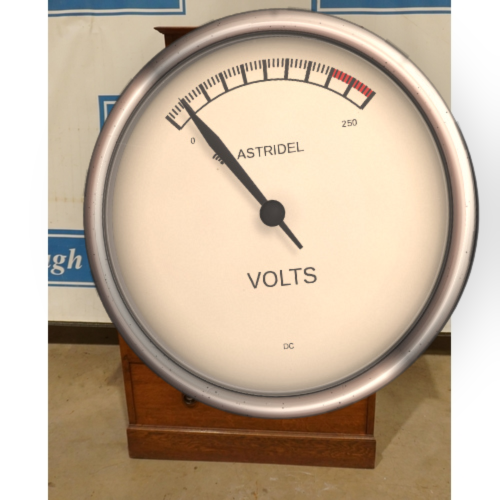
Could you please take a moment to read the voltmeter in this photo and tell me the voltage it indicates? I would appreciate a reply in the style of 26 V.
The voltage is 25 V
